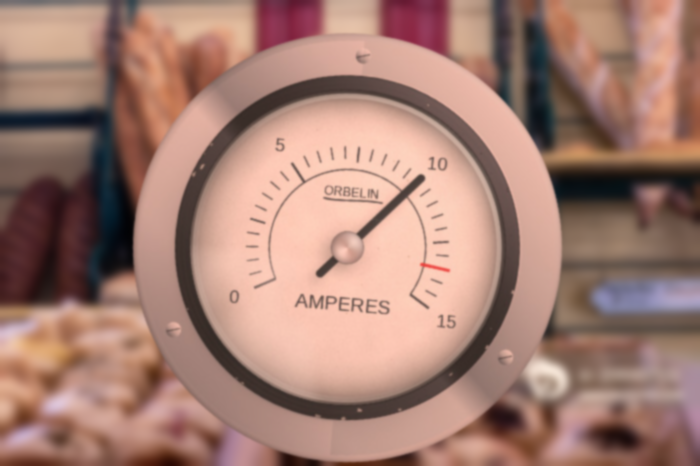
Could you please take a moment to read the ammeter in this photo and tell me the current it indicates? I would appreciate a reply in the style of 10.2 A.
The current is 10 A
